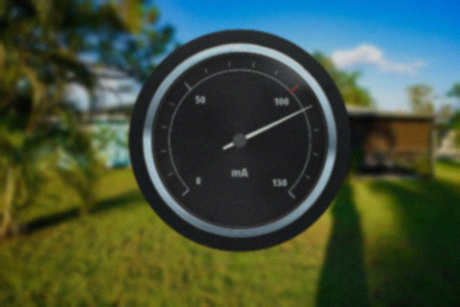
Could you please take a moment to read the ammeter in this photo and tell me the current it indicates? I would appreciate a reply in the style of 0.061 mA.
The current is 110 mA
